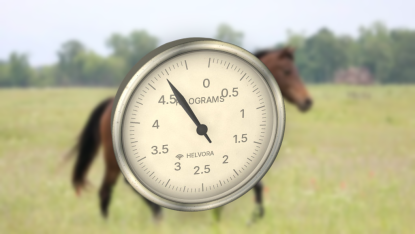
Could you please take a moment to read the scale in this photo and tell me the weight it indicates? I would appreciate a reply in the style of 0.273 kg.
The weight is 4.7 kg
